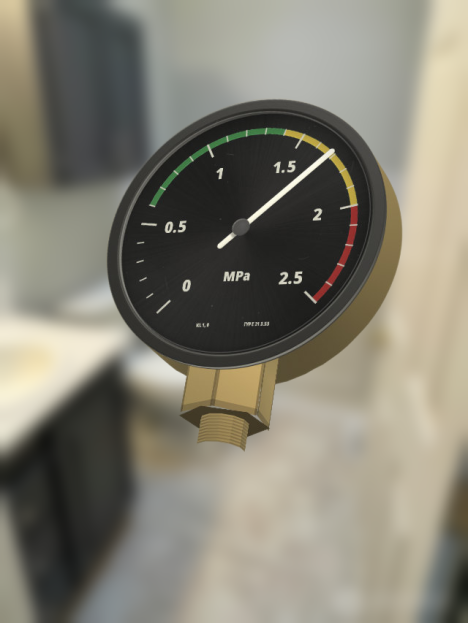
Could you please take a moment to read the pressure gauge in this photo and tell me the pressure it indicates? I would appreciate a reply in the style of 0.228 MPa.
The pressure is 1.7 MPa
